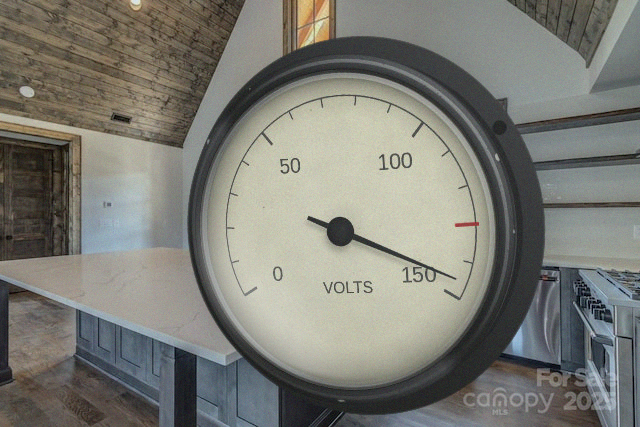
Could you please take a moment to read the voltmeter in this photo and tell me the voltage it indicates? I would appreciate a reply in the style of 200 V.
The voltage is 145 V
